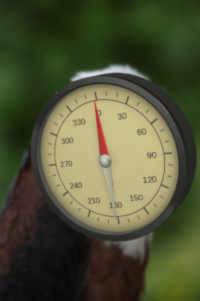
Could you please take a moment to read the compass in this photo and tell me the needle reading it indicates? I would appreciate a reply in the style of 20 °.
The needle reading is 0 °
